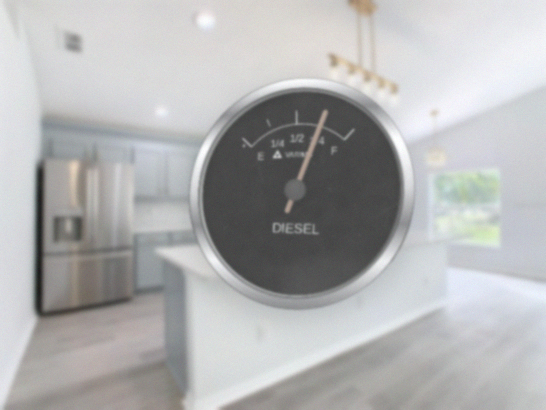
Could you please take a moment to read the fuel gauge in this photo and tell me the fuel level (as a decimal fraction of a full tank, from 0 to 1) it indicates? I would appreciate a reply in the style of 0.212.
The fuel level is 0.75
